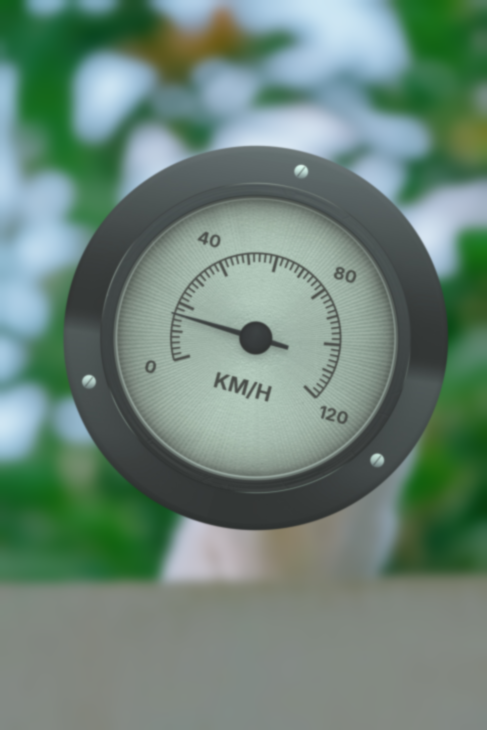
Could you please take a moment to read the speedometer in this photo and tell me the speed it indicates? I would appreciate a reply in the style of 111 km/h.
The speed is 16 km/h
